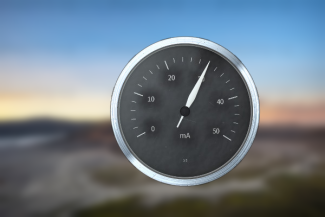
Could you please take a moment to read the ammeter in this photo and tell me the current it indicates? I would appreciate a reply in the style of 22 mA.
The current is 30 mA
